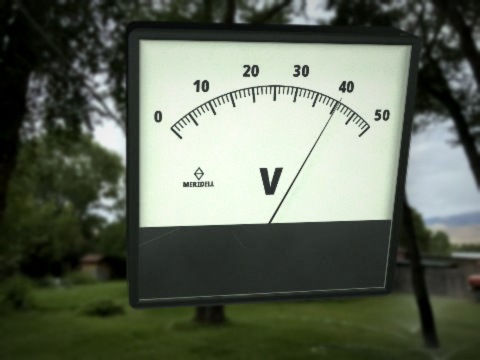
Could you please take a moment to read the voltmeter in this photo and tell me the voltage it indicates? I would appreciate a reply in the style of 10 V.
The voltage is 40 V
